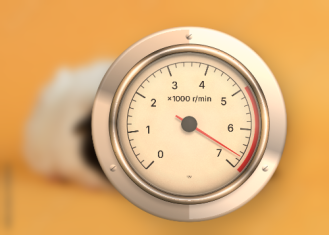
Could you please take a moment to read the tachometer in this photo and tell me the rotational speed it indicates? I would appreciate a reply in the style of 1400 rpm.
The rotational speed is 6700 rpm
